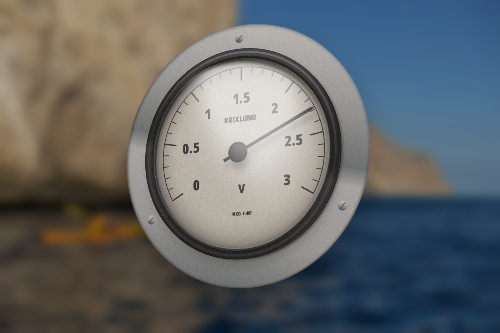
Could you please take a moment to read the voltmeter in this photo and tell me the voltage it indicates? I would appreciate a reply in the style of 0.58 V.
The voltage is 2.3 V
